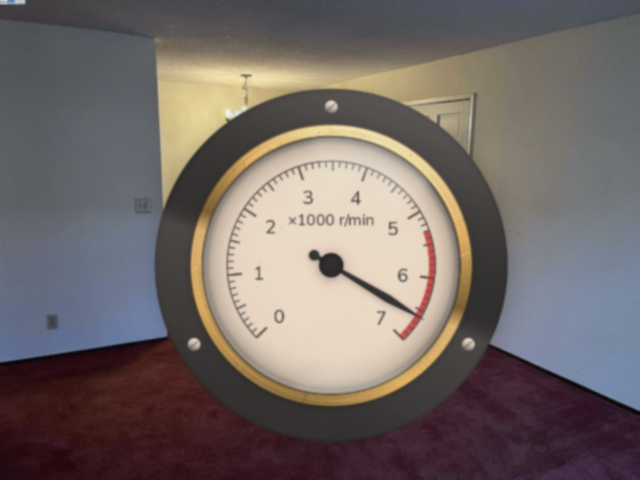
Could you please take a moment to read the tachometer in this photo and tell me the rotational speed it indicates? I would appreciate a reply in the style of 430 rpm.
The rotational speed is 6600 rpm
